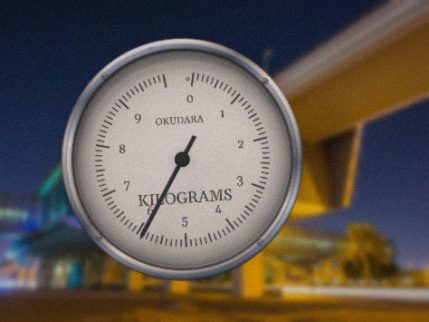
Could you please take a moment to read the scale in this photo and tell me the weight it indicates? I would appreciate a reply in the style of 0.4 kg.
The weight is 5.9 kg
